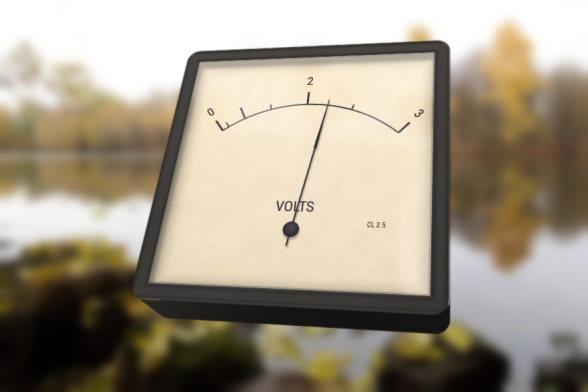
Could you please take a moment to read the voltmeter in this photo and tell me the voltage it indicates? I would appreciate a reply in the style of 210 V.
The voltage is 2.25 V
